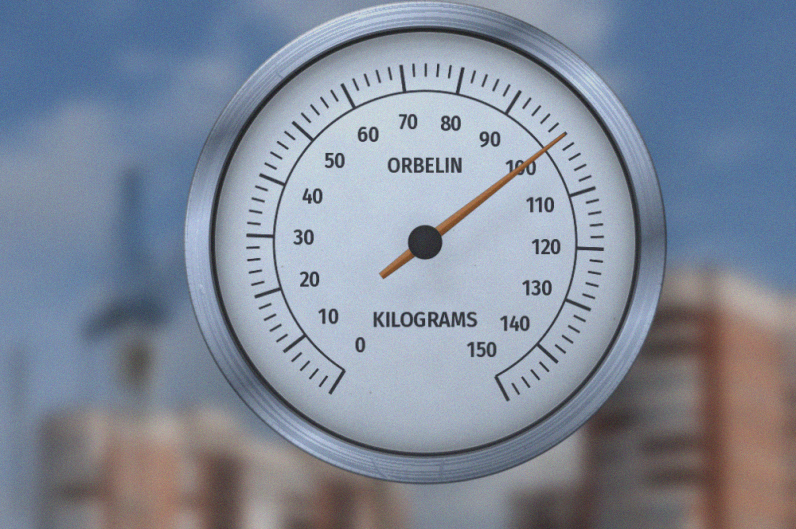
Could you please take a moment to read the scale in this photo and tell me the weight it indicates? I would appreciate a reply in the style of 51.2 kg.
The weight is 100 kg
